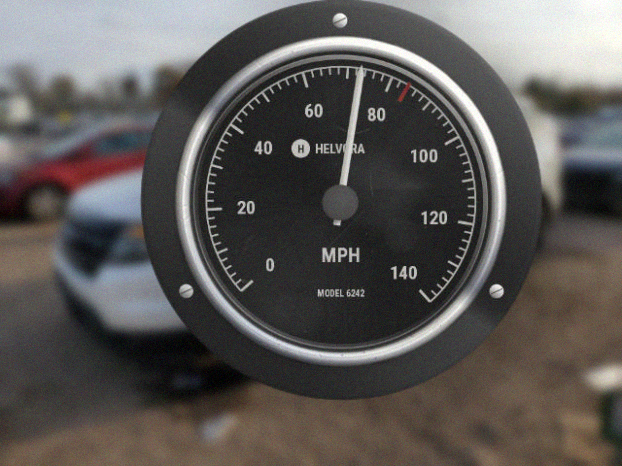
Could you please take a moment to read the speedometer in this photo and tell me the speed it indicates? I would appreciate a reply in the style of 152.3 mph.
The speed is 73 mph
